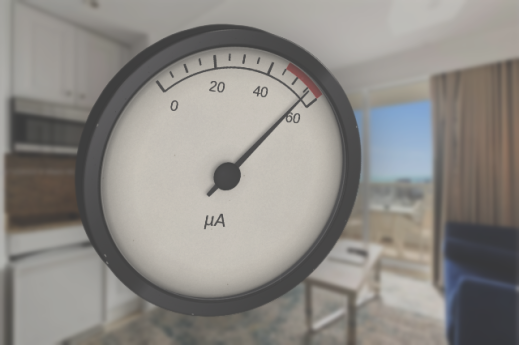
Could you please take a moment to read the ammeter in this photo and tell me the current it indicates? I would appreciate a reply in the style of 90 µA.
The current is 55 µA
